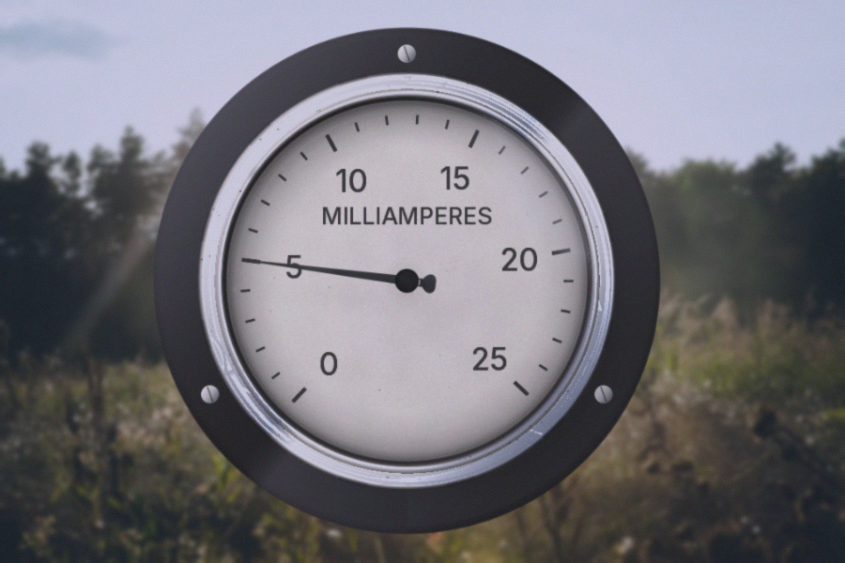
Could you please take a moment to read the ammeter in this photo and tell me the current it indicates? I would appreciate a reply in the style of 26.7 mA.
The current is 5 mA
